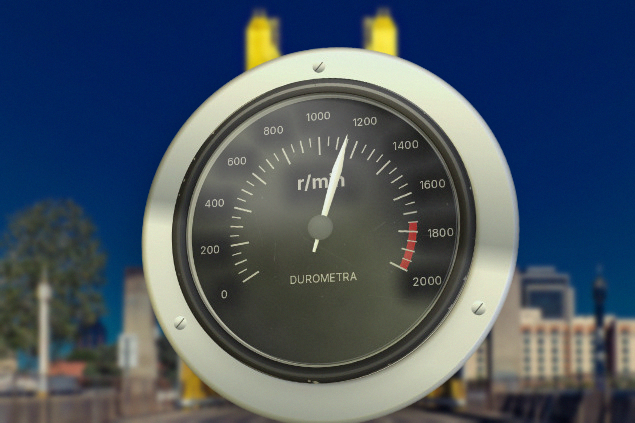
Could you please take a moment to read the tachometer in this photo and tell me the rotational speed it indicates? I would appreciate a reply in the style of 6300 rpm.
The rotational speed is 1150 rpm
